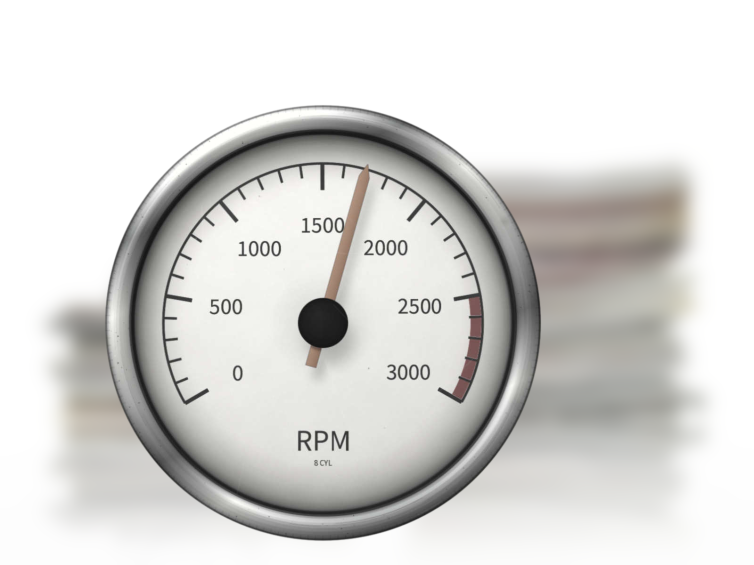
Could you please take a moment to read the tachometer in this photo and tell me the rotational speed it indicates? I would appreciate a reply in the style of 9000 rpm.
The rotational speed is 1700 rpm
